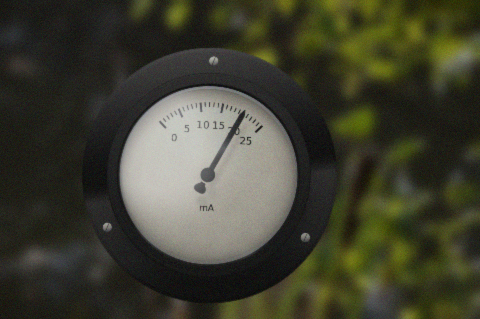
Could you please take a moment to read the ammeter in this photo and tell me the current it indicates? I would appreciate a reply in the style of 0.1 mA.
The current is 20 mA
